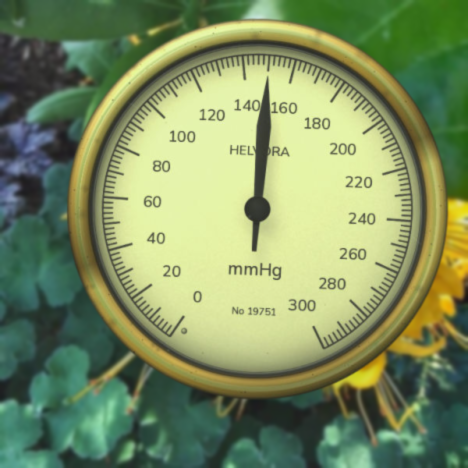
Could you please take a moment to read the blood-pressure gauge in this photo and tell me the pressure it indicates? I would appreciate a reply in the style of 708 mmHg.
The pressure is 150 mmHg
